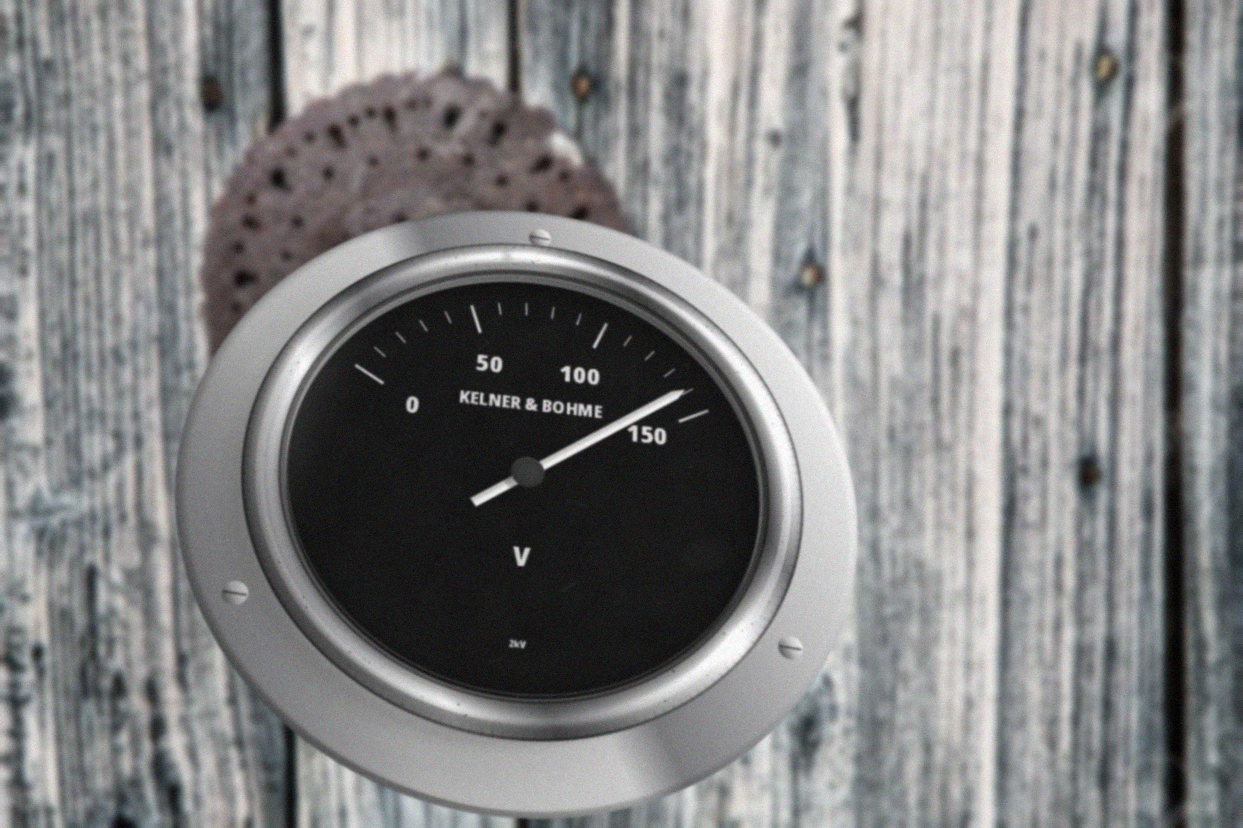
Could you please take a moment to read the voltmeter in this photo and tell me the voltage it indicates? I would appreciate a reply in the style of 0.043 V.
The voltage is 140 V
